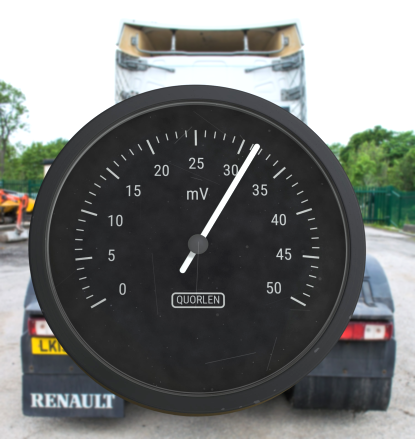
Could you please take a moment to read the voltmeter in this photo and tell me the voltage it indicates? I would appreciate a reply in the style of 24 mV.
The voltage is 31.5 mV
